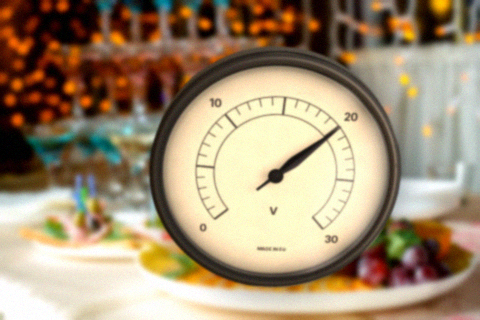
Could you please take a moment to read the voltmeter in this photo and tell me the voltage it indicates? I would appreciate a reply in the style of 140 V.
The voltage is 20 V
